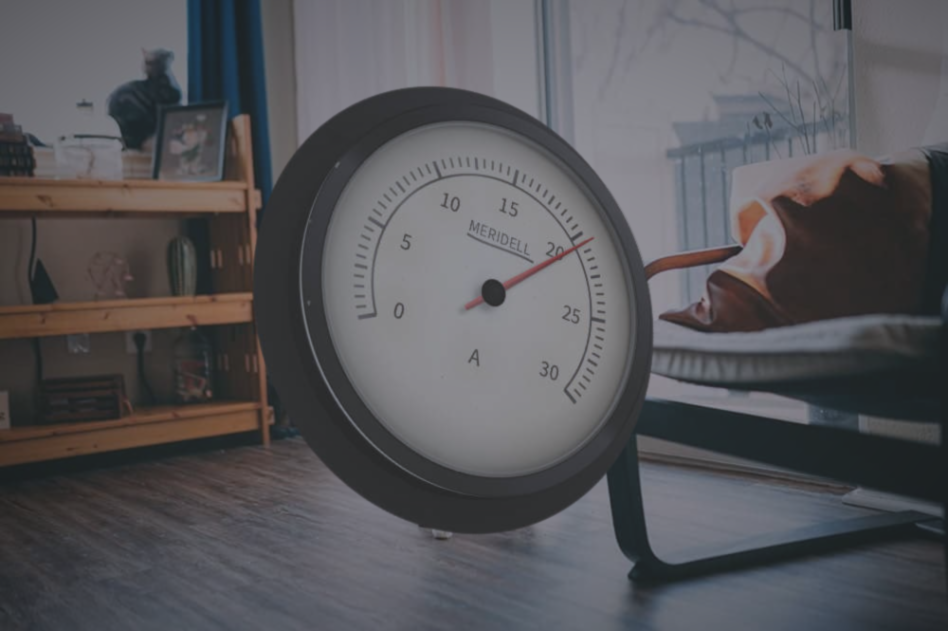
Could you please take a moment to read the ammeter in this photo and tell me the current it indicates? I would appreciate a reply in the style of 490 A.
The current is 20.5 A
